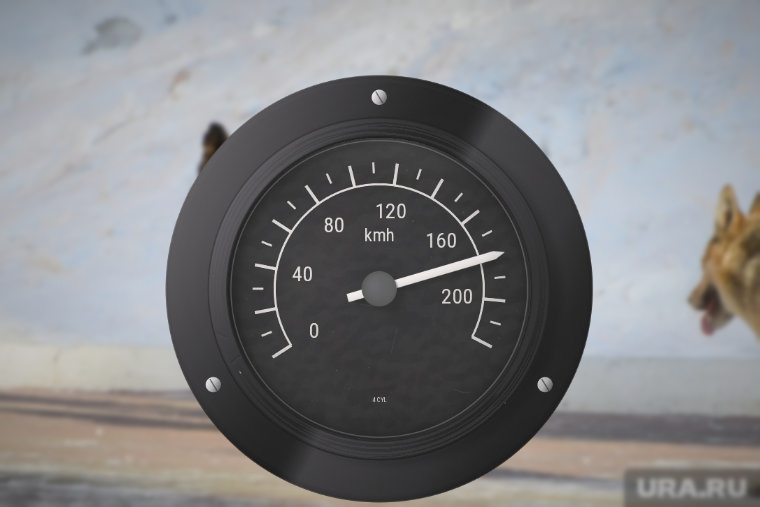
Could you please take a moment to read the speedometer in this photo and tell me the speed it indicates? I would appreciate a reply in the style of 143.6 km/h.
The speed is 180 km/h
